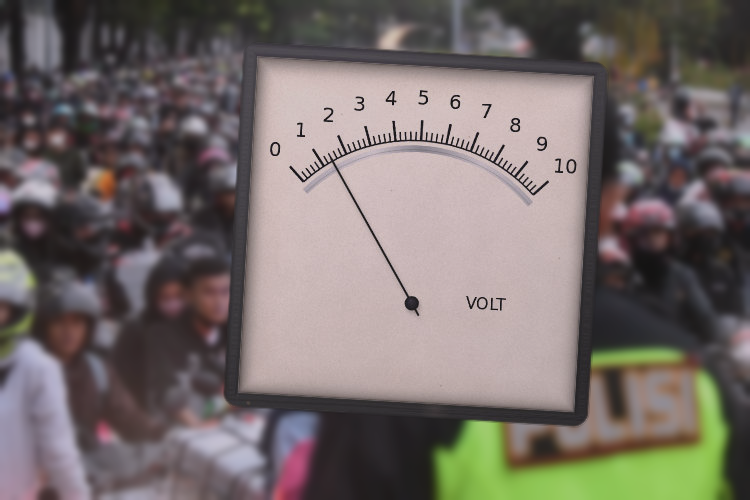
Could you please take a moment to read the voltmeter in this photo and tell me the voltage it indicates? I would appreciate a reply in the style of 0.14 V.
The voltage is 1.4 V
